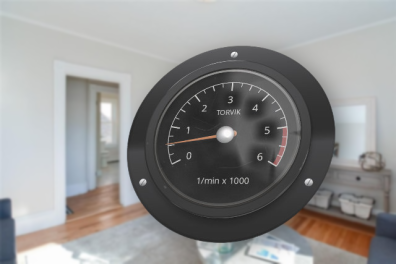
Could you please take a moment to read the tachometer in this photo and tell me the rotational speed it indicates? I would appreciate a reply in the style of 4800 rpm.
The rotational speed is 500 rpm
